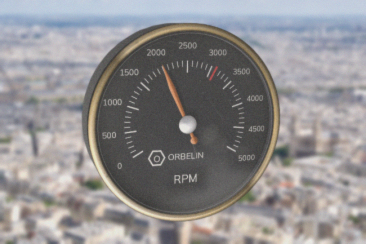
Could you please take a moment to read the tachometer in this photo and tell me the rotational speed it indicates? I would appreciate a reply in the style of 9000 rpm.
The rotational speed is 2000 rpm
